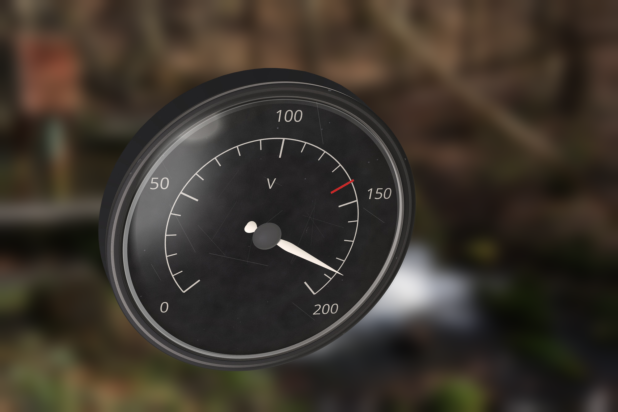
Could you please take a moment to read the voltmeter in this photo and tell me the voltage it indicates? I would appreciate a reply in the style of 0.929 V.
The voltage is 185 V
